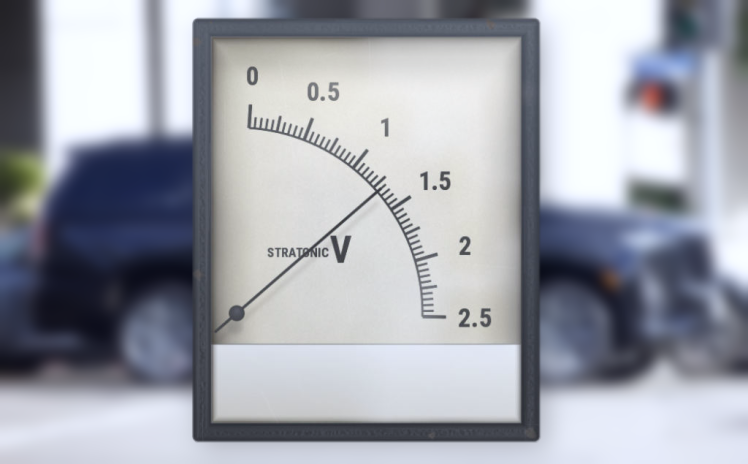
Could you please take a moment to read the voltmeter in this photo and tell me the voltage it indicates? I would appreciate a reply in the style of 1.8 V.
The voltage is 1.3 V
